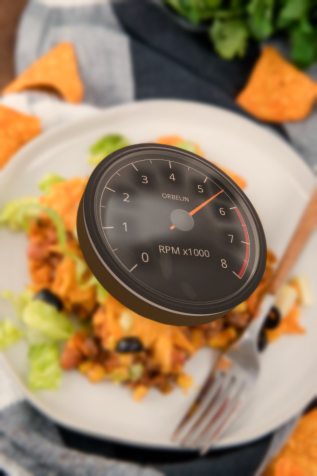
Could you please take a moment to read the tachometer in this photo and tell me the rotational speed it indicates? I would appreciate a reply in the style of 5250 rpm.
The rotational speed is 5500 rpm
